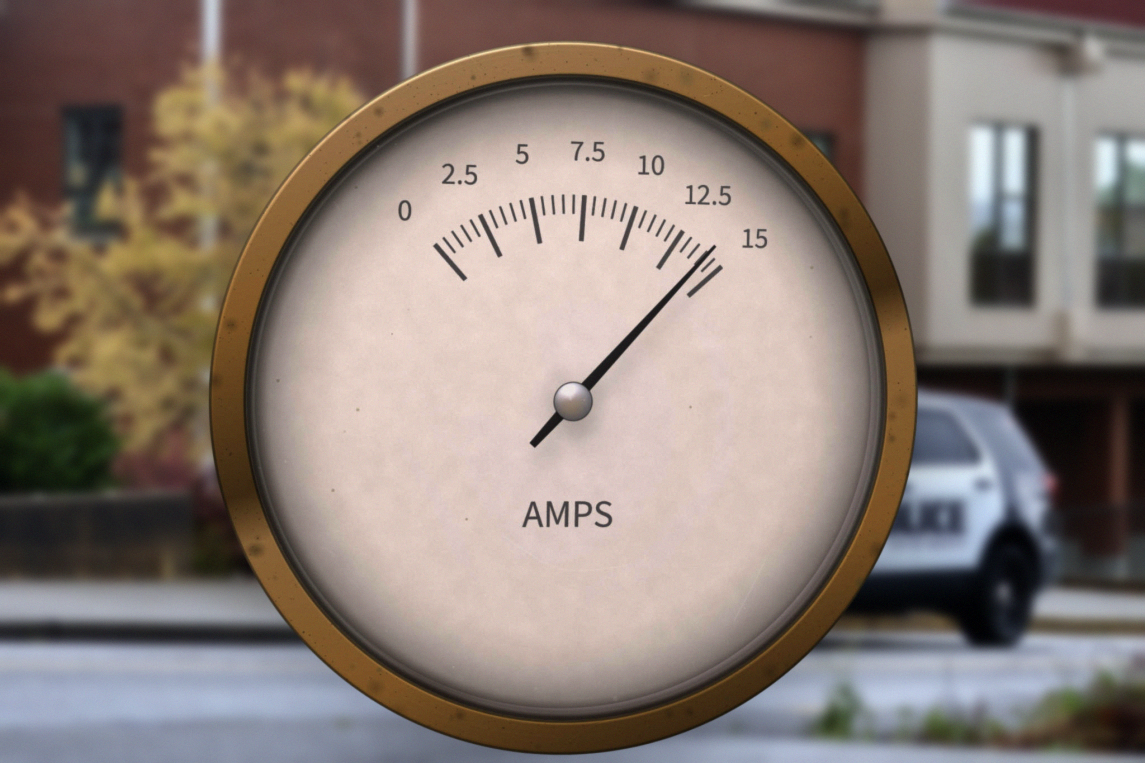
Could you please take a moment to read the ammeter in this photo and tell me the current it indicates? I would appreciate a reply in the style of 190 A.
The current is 14 A
